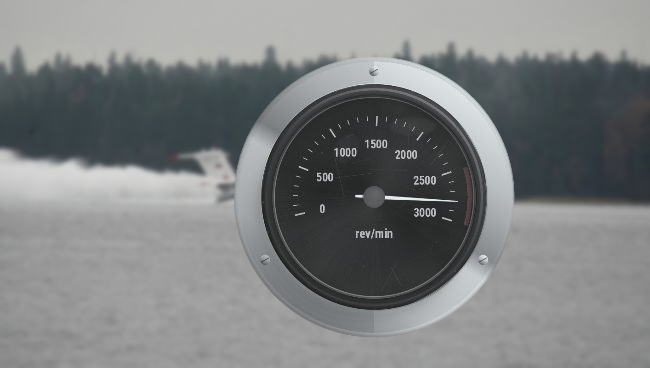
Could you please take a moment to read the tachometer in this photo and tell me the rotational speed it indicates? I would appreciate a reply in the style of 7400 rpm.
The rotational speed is 2800 rpm
